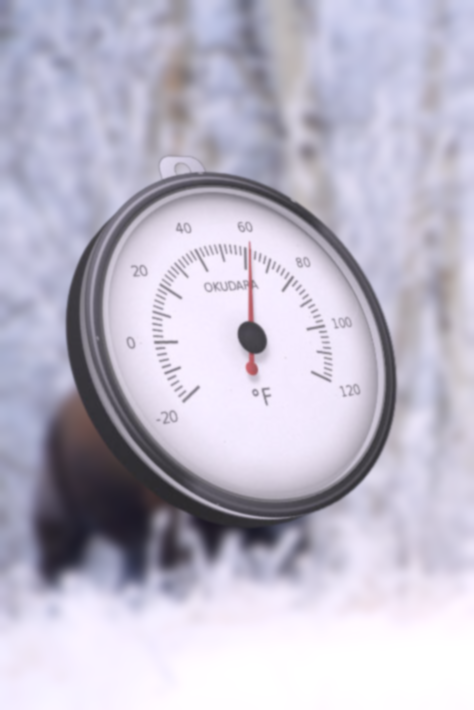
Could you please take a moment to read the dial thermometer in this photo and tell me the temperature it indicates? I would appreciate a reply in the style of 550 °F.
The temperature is 60 °F
